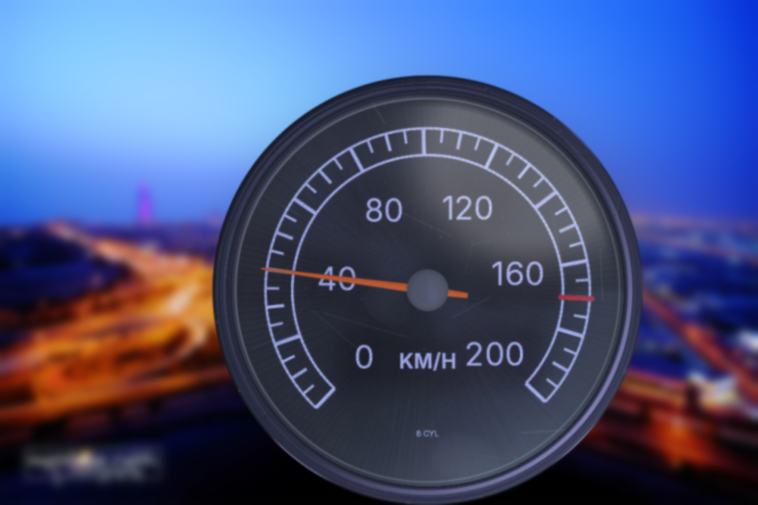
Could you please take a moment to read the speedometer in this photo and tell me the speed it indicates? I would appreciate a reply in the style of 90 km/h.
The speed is 40 km/h
